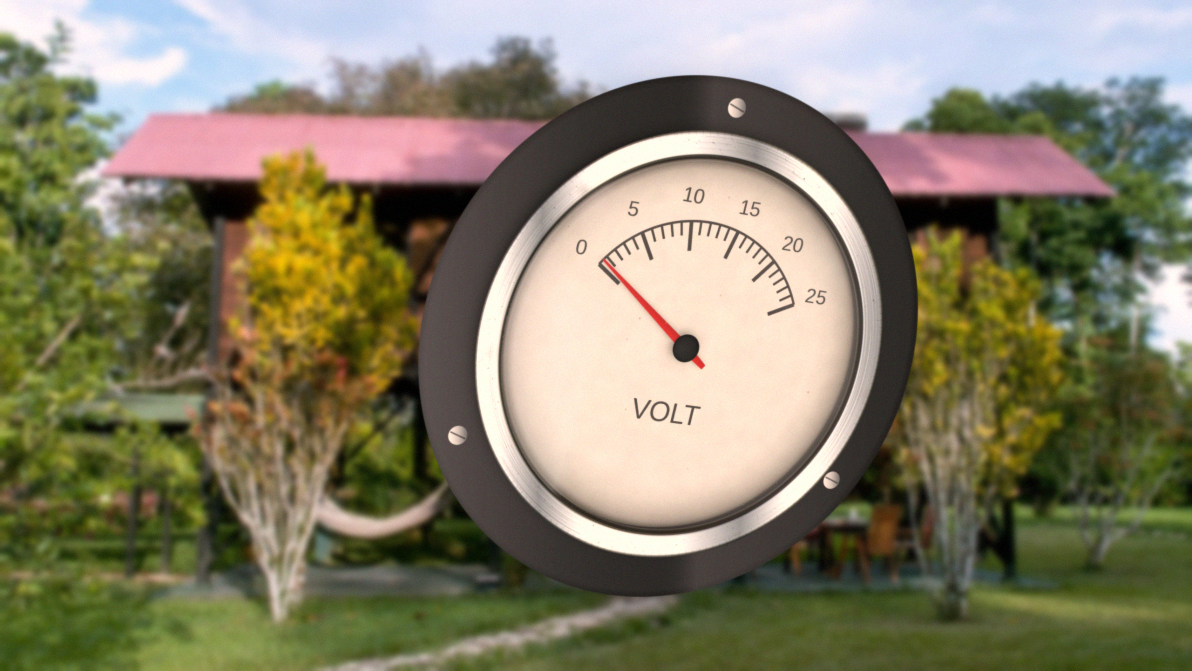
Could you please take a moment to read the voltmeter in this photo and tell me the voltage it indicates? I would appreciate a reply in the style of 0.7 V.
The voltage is 0.5 V
